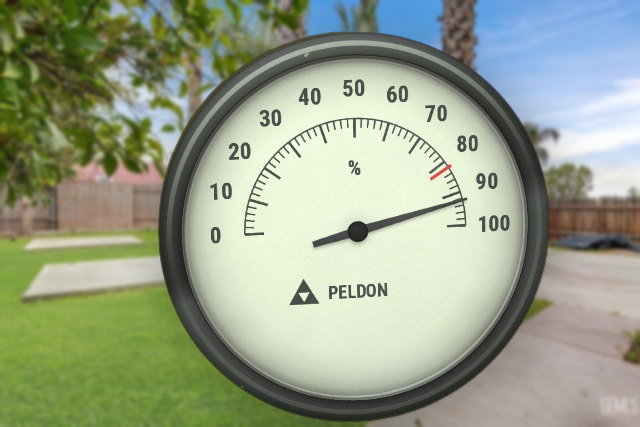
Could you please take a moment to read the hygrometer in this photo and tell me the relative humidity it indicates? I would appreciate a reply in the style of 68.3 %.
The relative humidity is 92 %
